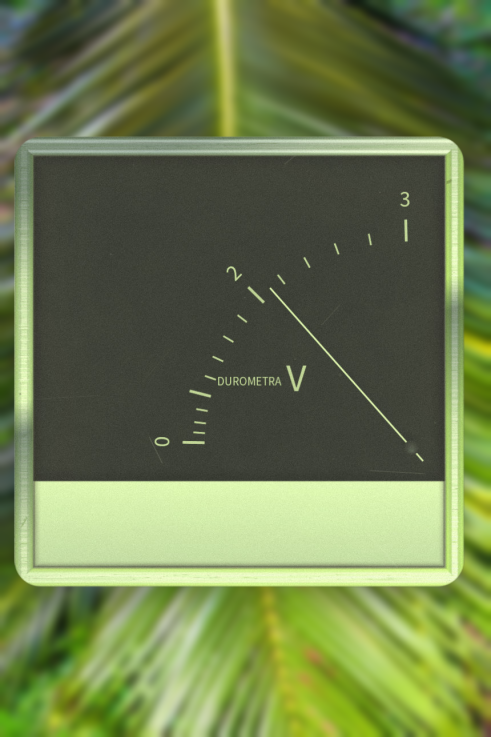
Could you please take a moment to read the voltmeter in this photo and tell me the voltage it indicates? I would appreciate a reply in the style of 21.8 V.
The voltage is 2.1 V
